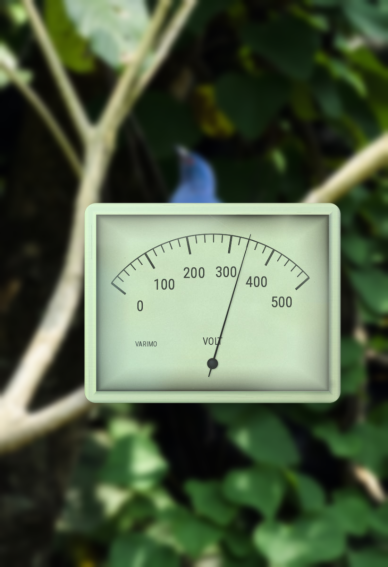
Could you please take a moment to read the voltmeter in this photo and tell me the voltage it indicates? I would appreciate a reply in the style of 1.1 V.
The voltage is 340 V
